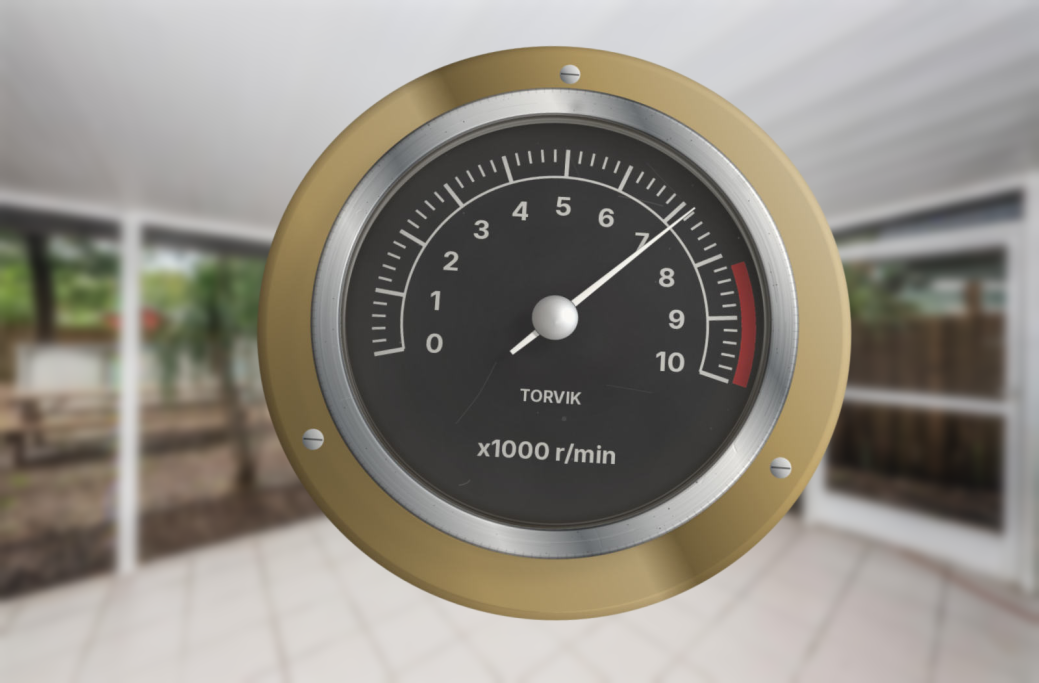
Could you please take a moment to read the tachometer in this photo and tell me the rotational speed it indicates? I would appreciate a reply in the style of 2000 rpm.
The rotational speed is 7200 rpm
